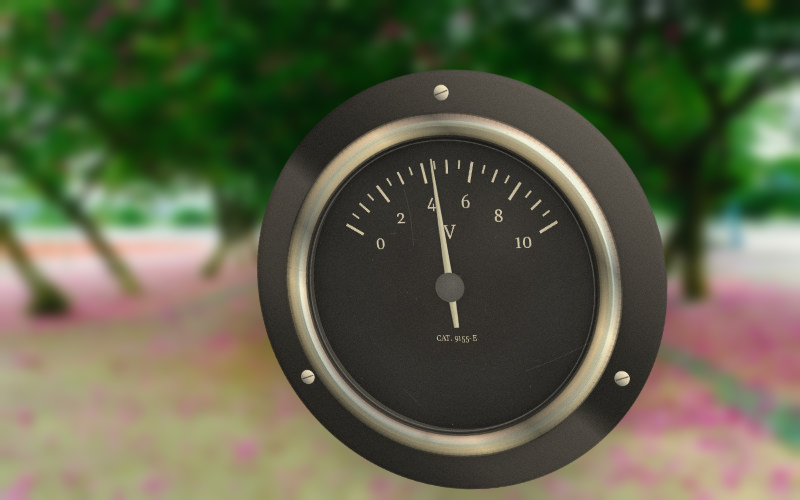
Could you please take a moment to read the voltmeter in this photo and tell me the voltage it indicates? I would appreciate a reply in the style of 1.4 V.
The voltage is 4.5 V
